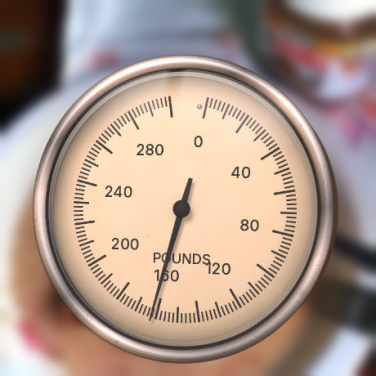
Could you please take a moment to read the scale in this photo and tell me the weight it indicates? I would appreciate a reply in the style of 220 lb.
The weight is 162 lb
